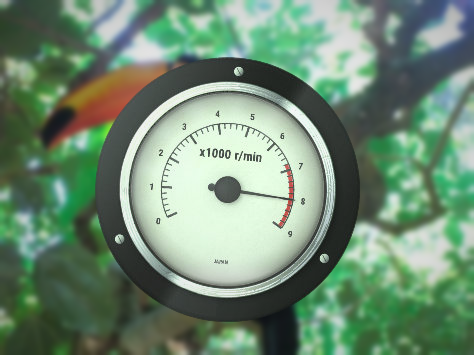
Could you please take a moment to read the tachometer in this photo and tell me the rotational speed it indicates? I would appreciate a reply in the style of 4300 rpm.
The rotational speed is 8000 rpm
